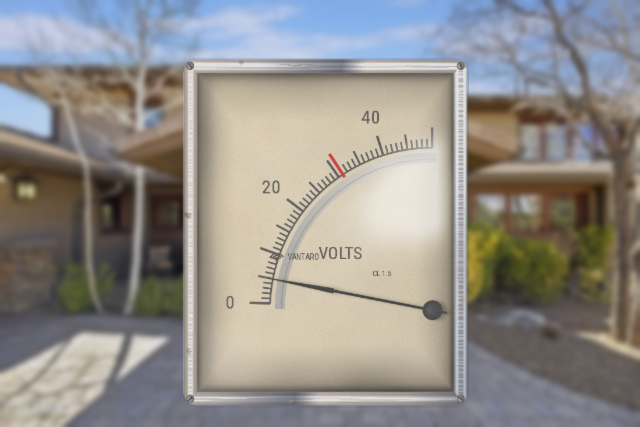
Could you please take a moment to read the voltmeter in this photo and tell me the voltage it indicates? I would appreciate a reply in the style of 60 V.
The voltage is 5 V
